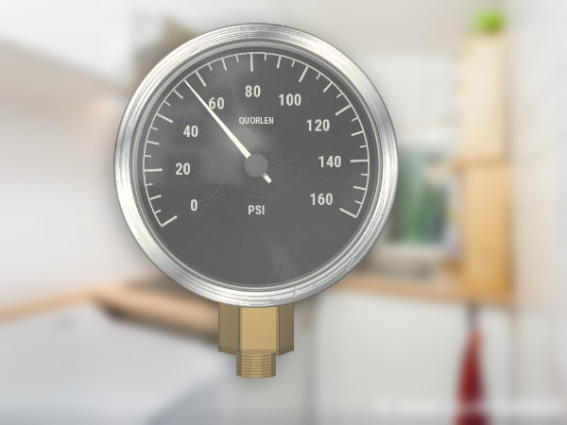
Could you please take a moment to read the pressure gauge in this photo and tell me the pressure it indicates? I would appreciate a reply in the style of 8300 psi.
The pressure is 55 psi
